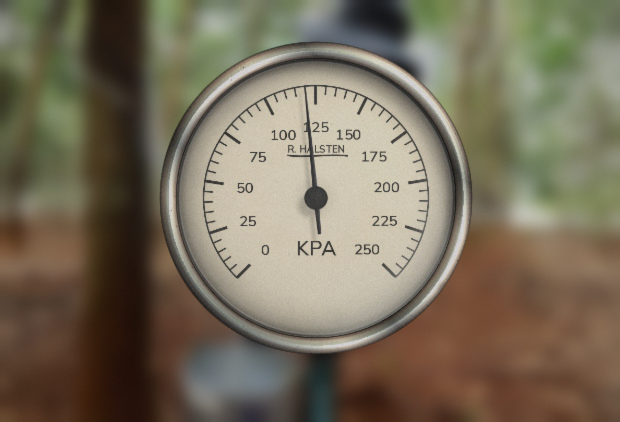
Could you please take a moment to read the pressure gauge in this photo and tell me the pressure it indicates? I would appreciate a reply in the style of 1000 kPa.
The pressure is 120 kPa
